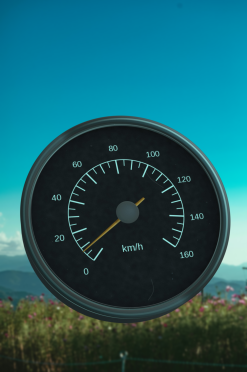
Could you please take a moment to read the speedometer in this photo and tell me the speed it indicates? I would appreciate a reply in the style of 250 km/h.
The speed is 7.5 km/h
